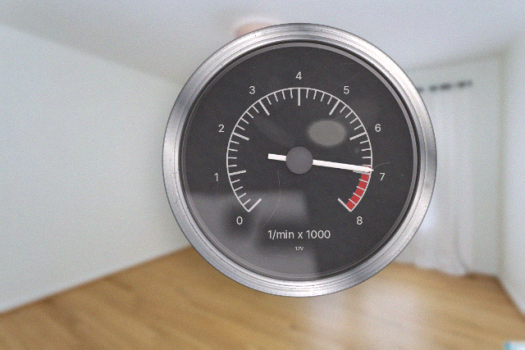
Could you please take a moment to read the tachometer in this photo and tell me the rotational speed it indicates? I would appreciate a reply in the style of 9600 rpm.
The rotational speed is 6900 rpm
